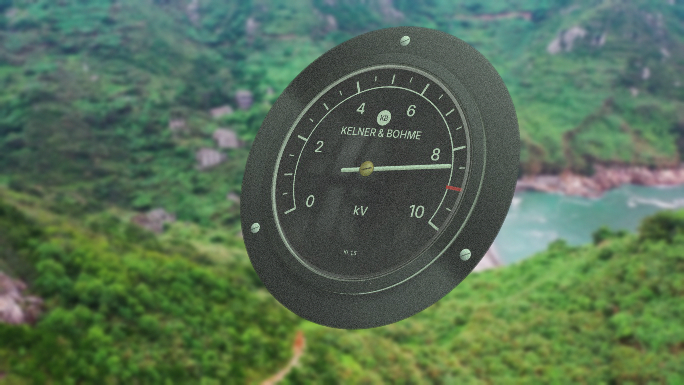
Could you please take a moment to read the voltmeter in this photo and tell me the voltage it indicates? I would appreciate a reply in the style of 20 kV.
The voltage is 8.5 kV
